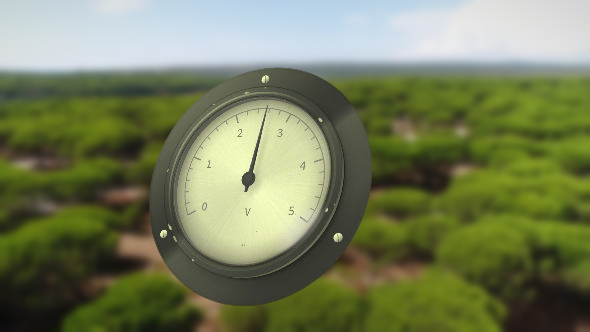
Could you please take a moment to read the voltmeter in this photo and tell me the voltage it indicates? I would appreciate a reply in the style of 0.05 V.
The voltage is 2.6 V
